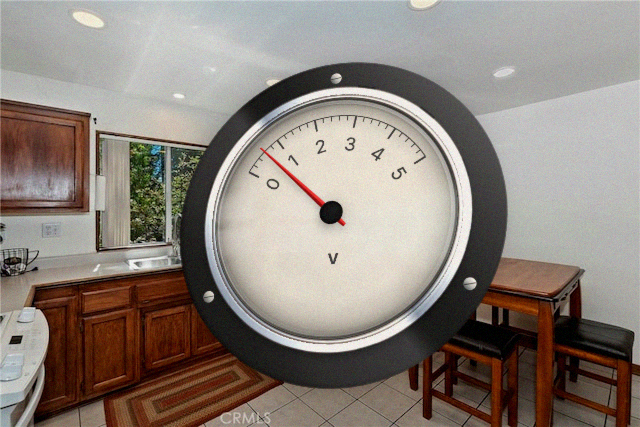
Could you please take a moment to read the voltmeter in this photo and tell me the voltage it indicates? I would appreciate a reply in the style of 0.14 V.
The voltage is 0.6 V
